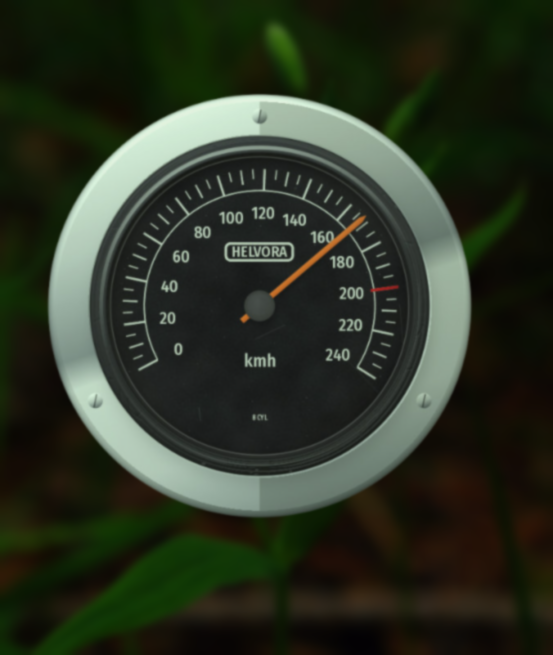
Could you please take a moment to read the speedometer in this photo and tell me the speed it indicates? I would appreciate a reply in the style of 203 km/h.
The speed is 167.5 km/h
